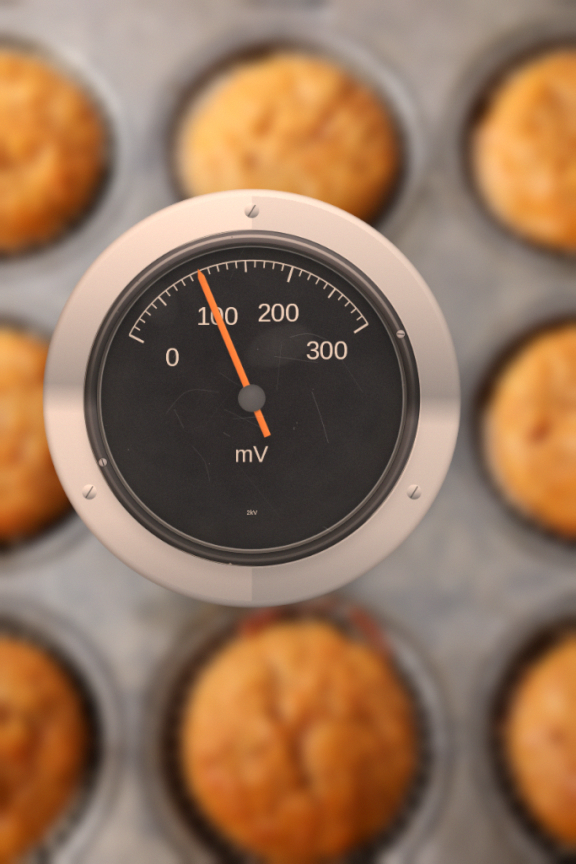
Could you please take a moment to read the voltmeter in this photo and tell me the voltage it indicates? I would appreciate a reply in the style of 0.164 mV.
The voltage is 100 mV
